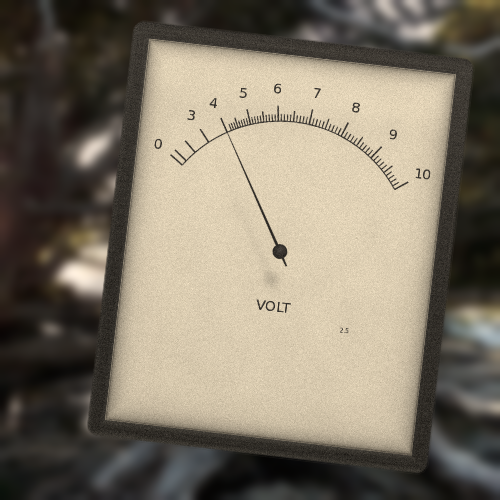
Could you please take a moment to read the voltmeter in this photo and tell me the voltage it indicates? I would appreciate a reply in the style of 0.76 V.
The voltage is 4 V
